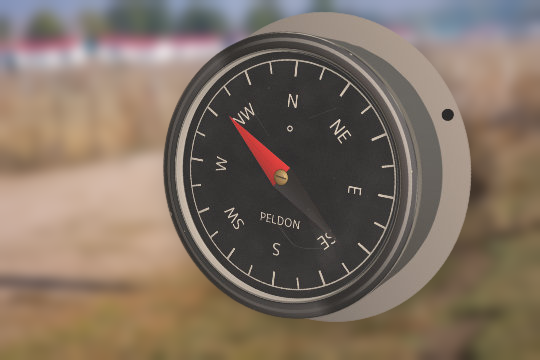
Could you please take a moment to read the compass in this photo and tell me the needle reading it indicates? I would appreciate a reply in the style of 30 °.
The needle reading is 307.5 °
